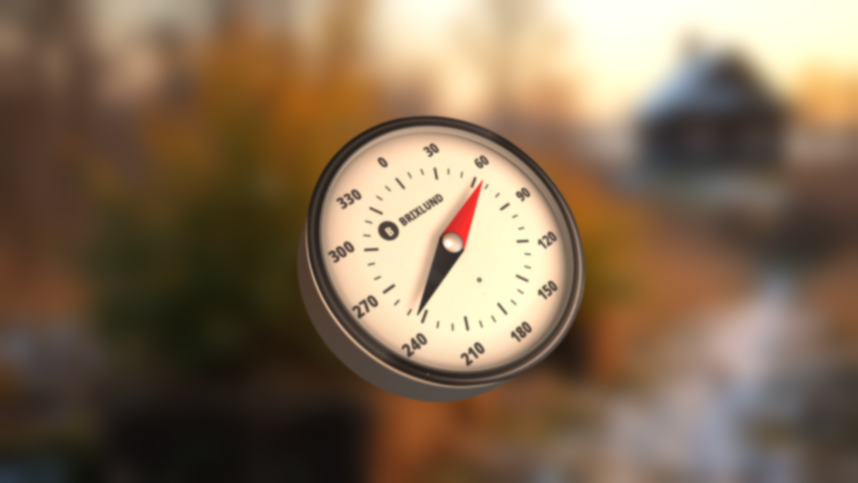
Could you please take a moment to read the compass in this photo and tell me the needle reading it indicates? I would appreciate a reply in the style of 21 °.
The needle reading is 65 °
